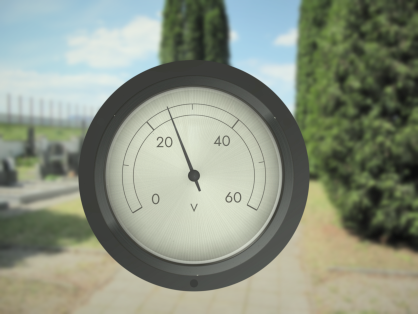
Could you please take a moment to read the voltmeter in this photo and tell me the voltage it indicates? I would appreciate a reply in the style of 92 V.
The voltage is 25 V
